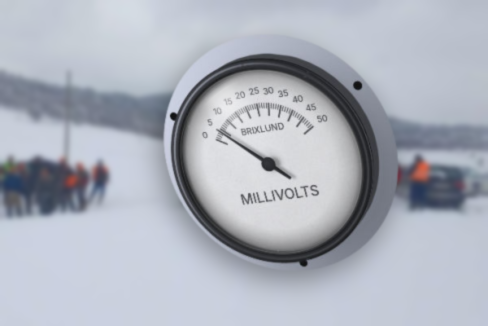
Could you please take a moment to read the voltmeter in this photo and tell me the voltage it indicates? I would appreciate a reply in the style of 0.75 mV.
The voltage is 5 mV
